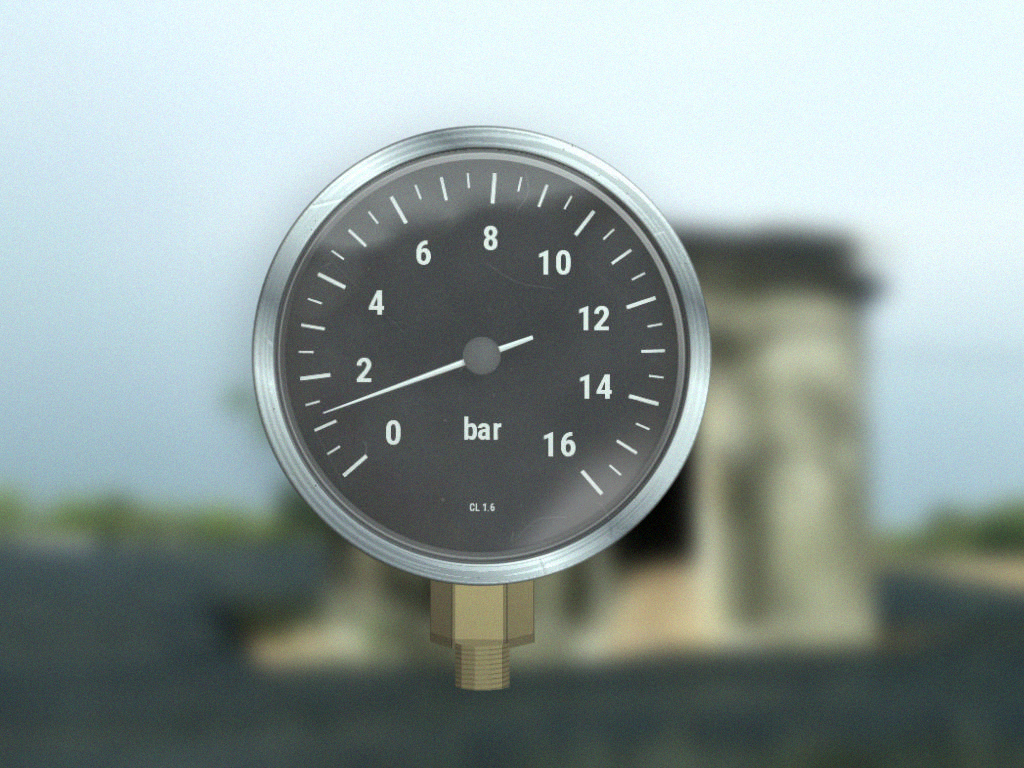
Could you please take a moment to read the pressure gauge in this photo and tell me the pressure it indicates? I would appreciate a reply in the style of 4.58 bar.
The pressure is 1.25 bar
